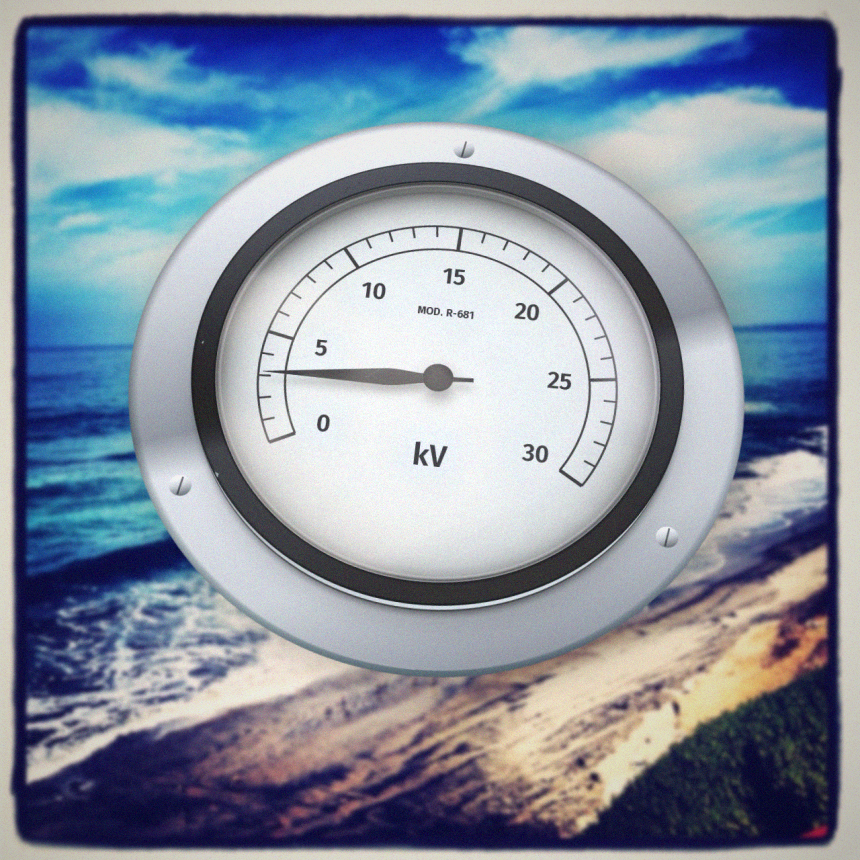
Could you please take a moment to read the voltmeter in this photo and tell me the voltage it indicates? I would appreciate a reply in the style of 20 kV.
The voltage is 3 kV
